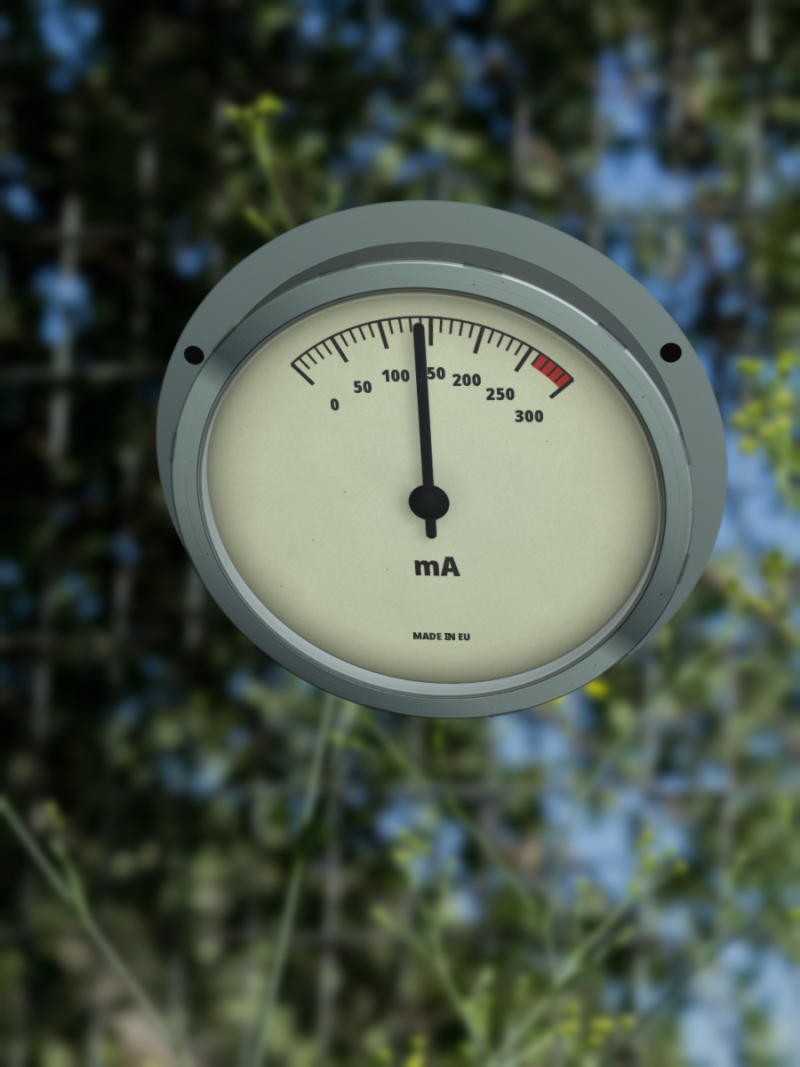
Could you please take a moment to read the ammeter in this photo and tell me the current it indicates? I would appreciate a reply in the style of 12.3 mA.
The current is 140 mA
